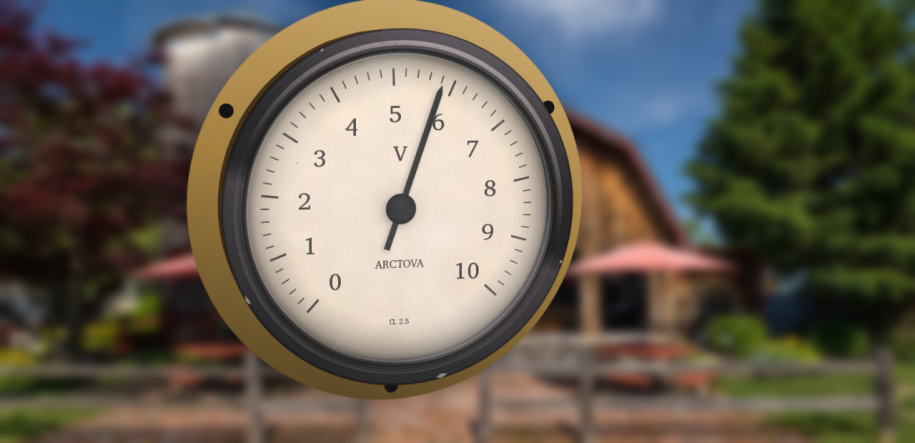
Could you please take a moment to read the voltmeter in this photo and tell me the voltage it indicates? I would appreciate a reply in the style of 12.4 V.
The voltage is 5.8 V
